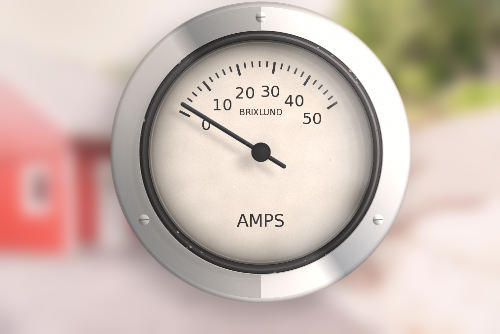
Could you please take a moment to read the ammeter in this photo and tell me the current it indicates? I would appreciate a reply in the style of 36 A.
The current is 2 A
